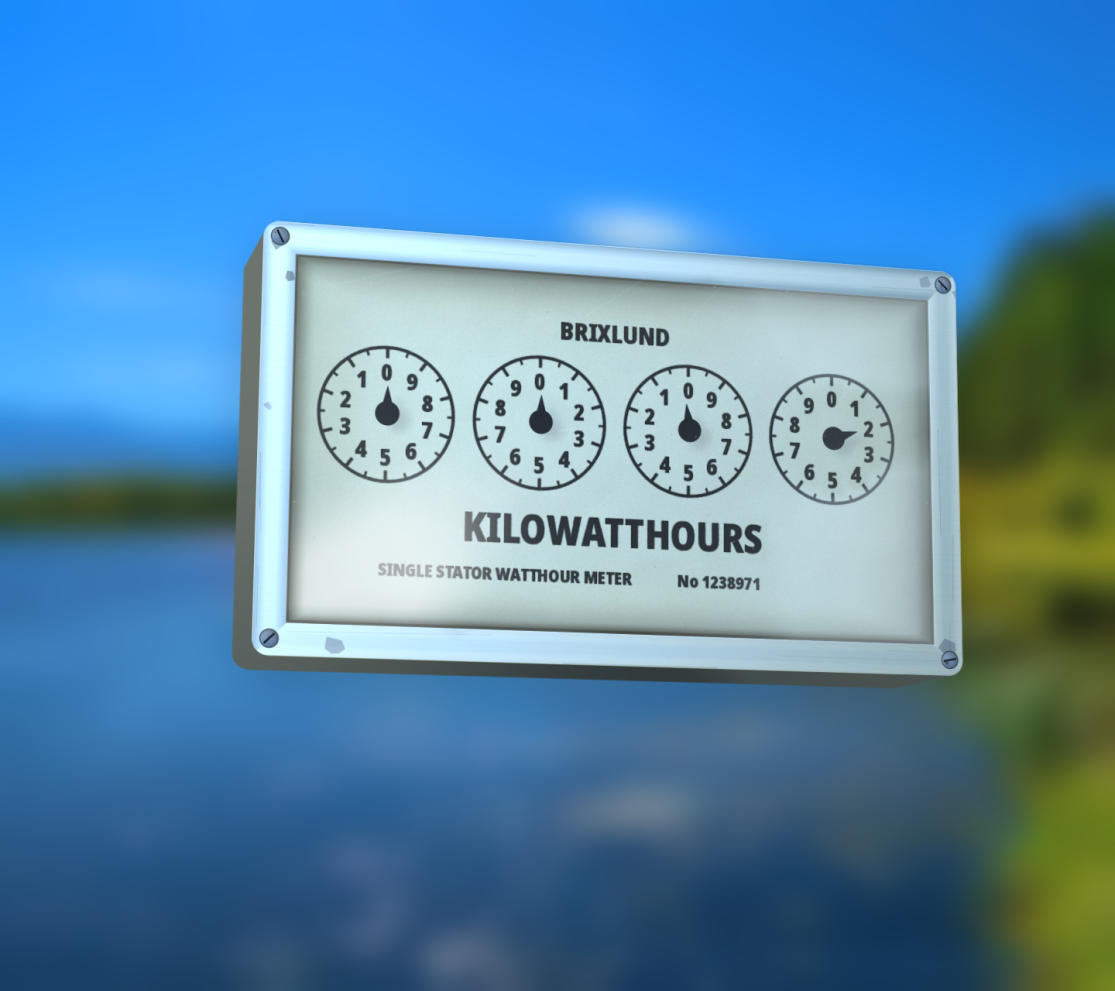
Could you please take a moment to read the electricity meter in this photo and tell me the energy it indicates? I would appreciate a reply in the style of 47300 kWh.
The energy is 2 kWh
